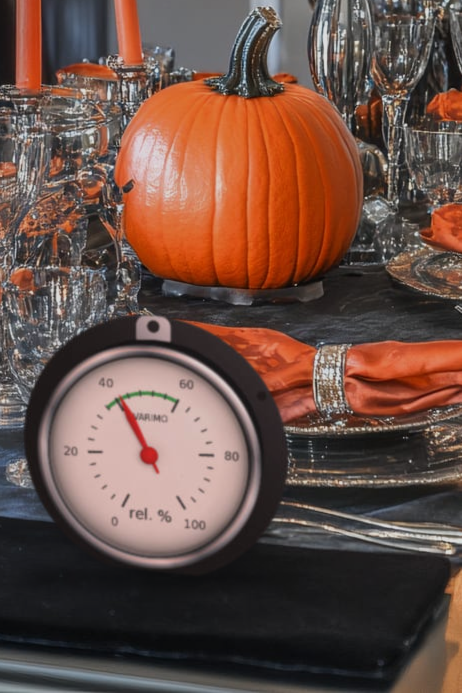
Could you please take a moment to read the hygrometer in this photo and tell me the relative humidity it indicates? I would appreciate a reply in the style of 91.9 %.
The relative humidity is 42 %
